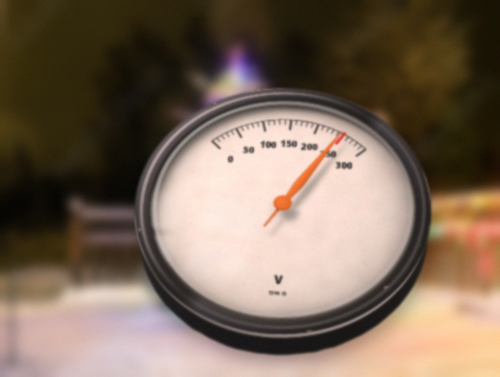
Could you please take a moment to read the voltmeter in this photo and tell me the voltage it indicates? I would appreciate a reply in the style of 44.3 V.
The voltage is 250 V
